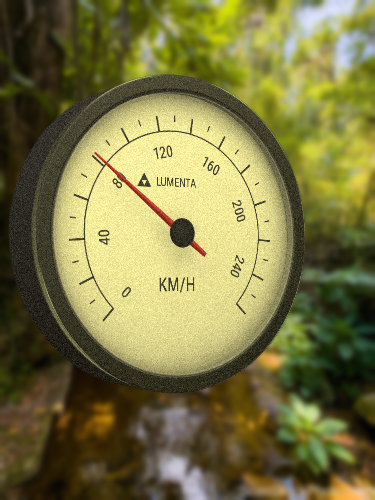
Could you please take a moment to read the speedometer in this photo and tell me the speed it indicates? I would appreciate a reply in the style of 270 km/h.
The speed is 80 km/h
